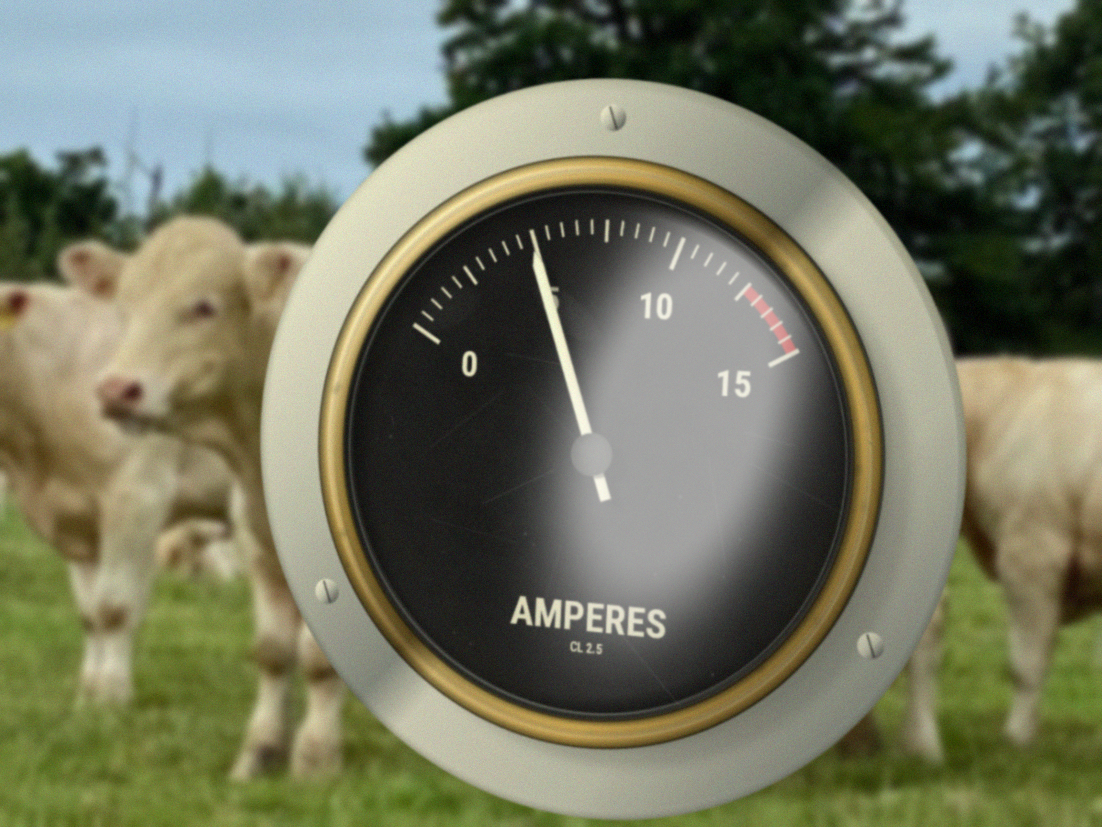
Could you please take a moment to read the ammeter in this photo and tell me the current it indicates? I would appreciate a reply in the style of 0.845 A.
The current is 5 A
